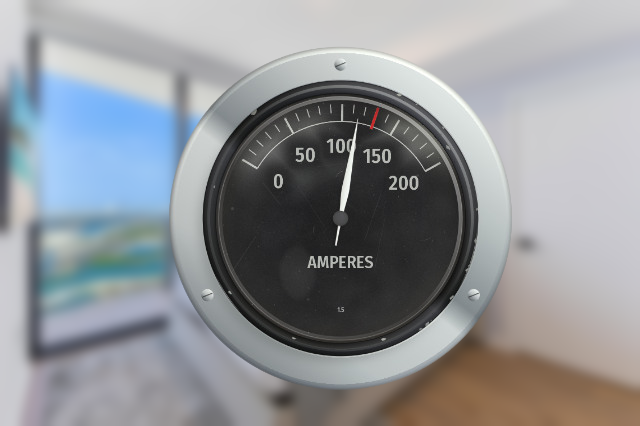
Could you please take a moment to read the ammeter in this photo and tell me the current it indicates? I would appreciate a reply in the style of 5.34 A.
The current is 115 A
